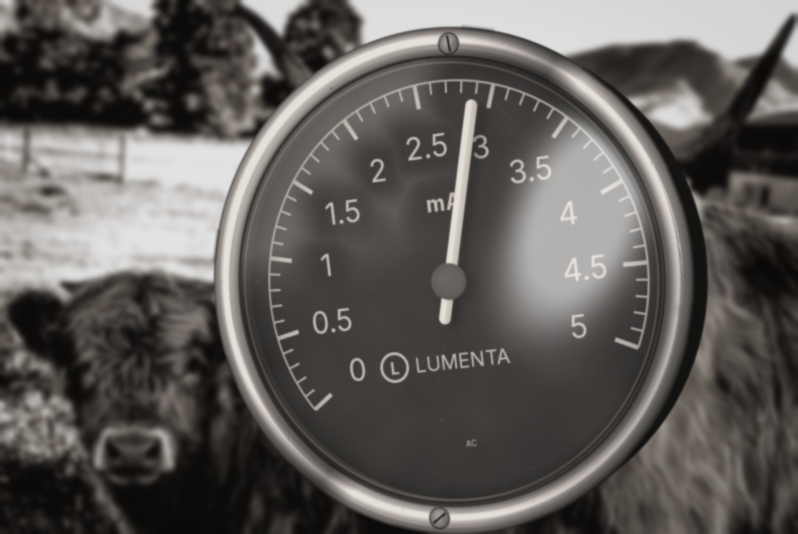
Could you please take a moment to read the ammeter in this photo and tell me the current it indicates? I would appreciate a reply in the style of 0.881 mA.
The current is 2.9 mA
